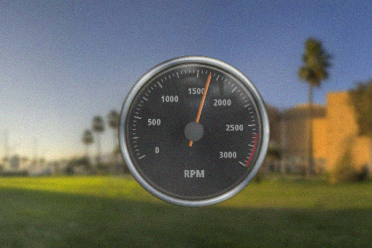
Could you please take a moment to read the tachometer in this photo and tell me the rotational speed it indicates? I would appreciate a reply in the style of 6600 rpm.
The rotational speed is 1650 rpm
